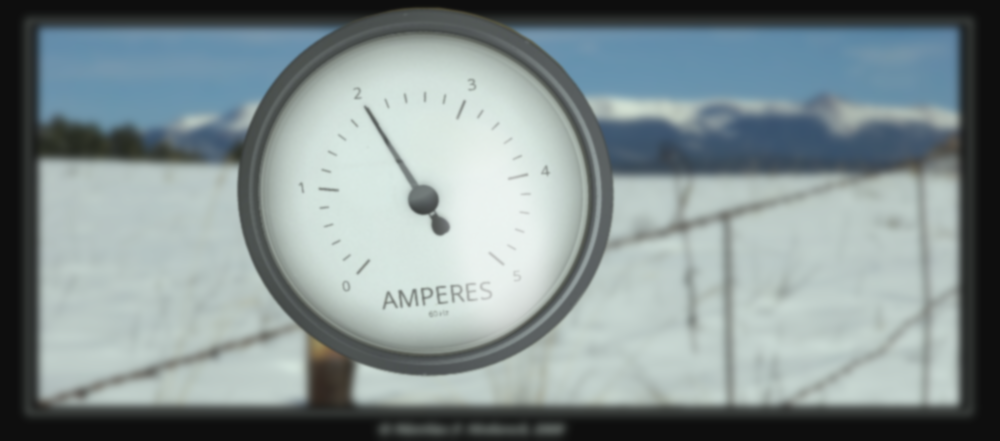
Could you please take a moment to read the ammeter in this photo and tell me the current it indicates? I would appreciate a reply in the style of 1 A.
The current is 2 A
